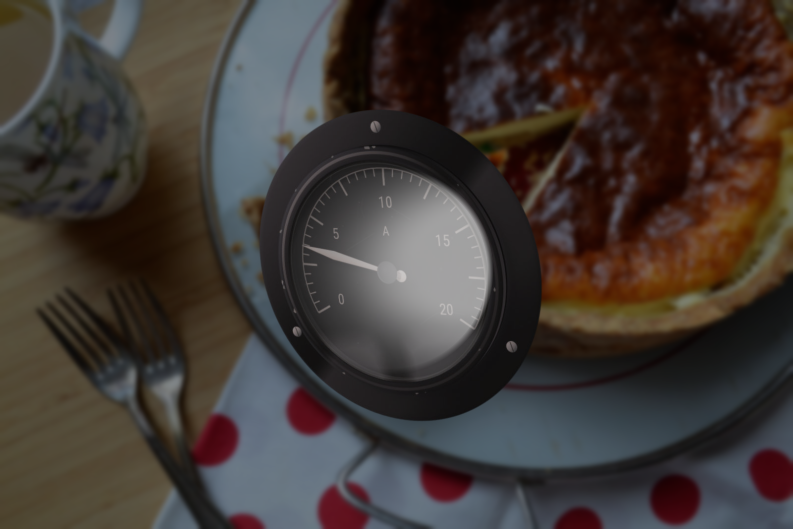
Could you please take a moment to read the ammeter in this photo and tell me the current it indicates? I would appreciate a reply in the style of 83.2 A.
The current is 3.5 A
